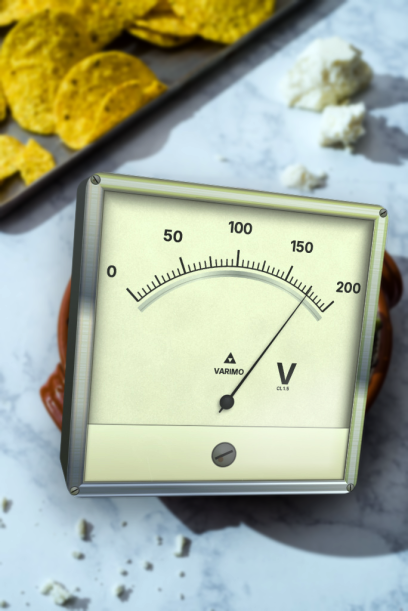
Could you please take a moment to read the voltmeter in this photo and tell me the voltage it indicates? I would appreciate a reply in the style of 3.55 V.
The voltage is 175 V
